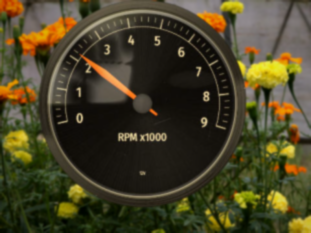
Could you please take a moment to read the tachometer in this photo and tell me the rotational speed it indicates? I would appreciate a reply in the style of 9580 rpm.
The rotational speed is 2200 rpm
